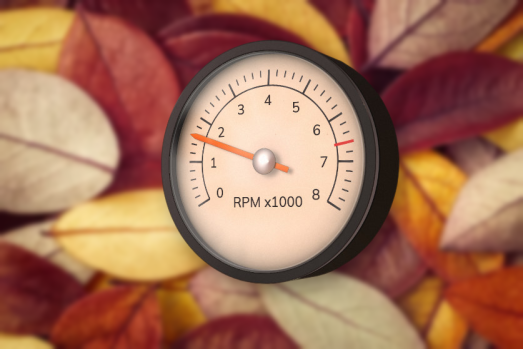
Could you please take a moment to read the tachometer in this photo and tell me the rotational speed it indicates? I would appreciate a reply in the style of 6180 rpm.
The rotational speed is 1600 rpm
